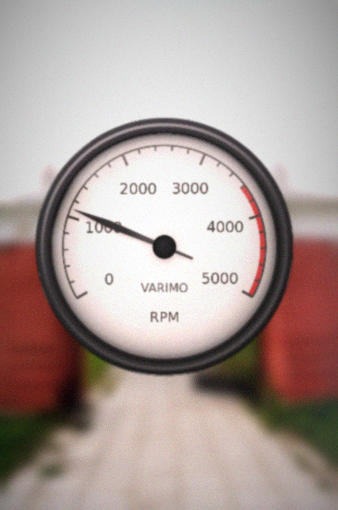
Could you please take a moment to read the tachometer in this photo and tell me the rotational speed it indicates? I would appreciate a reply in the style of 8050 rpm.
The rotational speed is 1100 rpm
